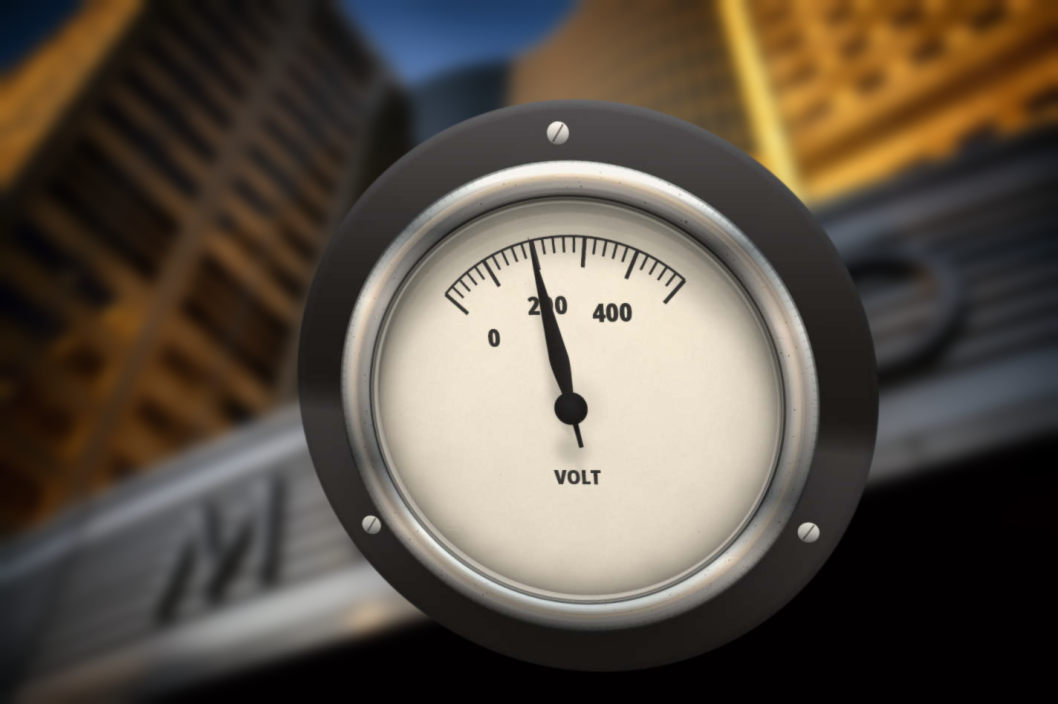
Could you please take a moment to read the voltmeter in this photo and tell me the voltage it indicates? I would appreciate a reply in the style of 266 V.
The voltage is 200 V
